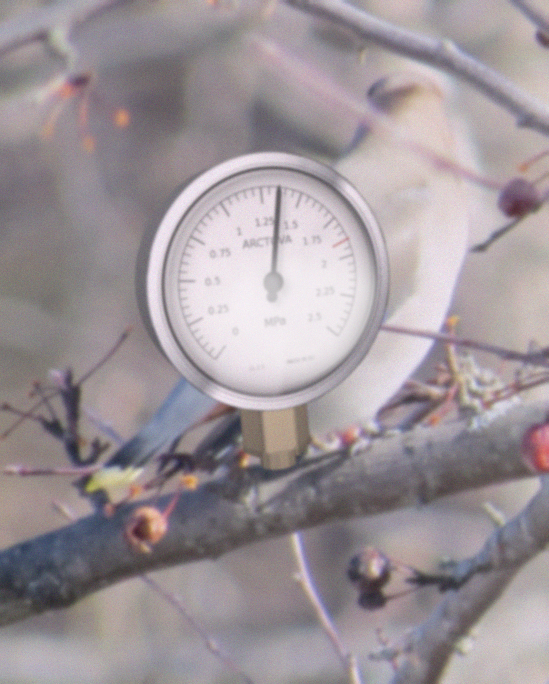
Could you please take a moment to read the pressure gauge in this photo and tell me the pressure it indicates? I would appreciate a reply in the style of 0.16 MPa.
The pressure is 1.35 MPa
